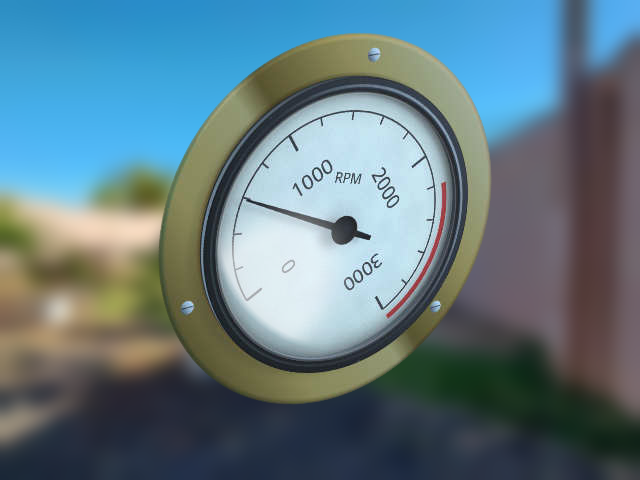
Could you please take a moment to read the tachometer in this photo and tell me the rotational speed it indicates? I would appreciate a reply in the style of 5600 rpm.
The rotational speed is 600 rpm
